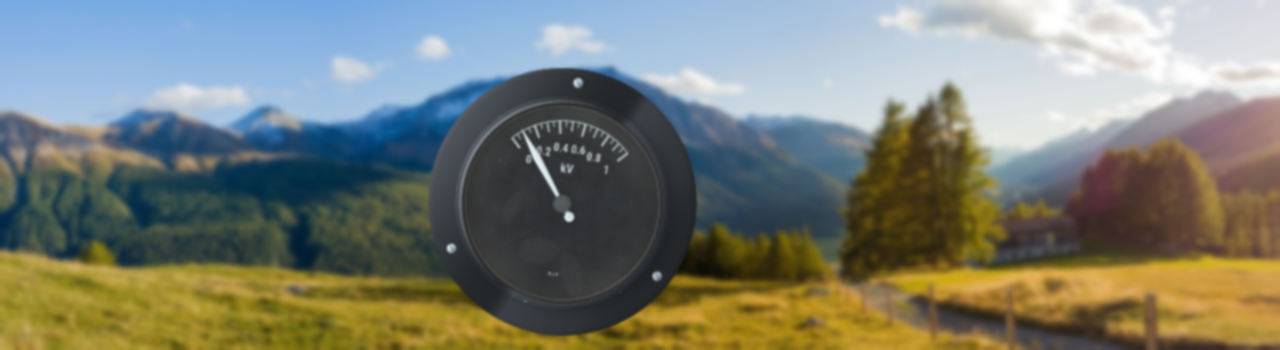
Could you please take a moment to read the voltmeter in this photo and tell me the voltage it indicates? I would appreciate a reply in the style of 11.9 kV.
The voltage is 0.1 kV
